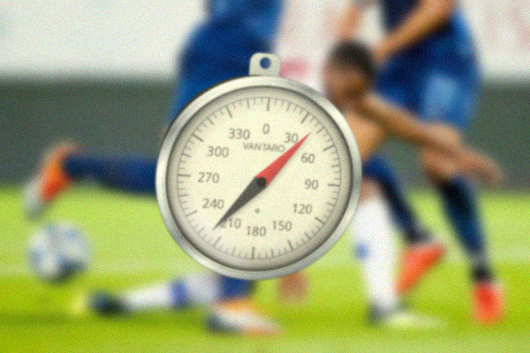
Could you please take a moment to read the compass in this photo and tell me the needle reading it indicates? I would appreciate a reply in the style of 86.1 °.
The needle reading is 40 °
